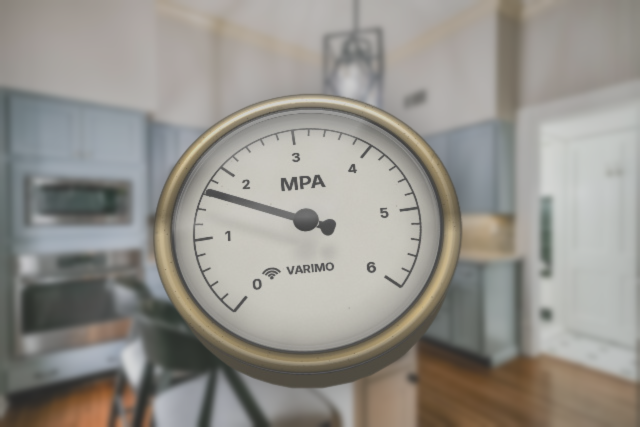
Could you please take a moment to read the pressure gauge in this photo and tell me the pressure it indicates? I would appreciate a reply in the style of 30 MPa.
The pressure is 1.6 MPa
